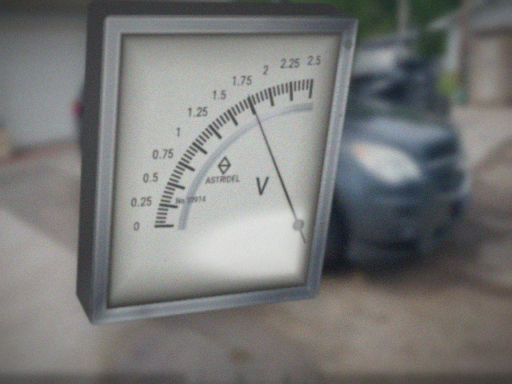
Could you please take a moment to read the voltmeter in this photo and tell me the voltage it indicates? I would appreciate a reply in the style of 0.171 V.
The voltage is 1.75 V
